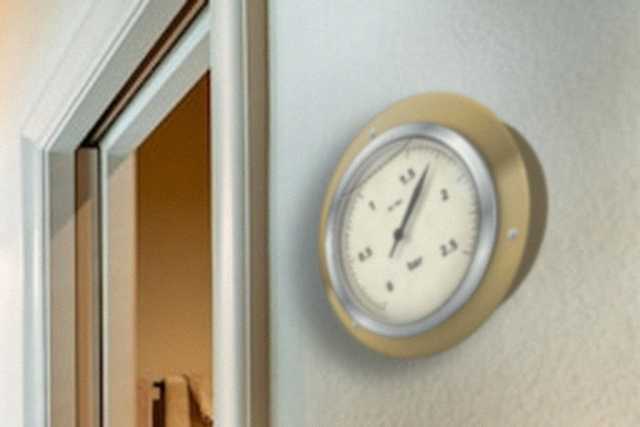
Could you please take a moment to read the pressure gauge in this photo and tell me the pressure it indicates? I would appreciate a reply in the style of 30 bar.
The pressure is 1.75 bar
